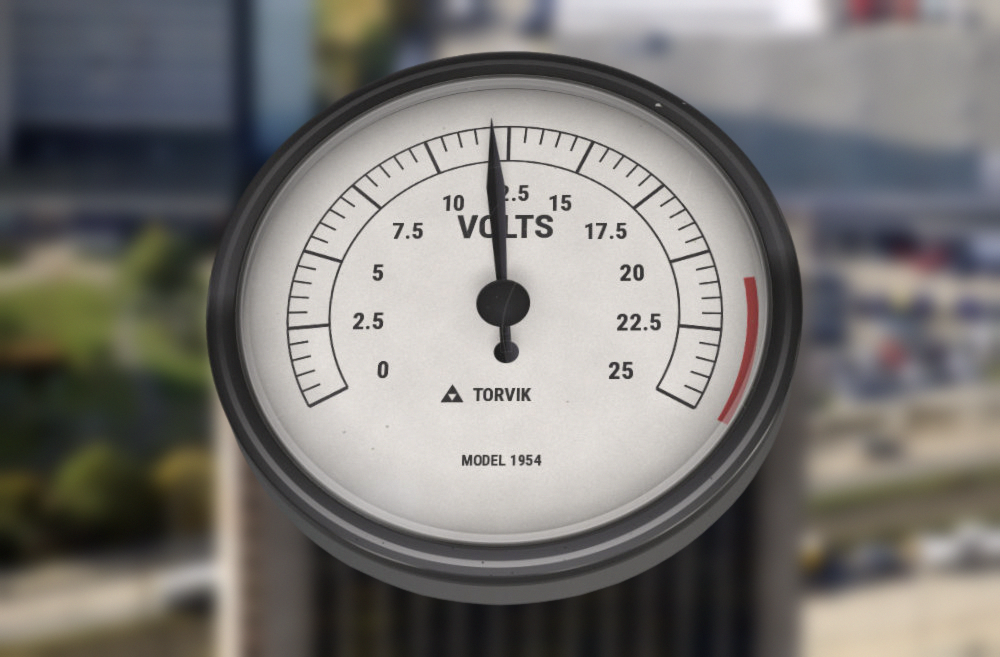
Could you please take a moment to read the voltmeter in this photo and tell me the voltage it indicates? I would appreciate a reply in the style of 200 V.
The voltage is 12 V
